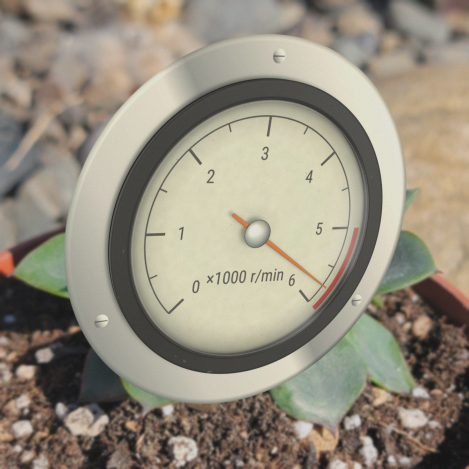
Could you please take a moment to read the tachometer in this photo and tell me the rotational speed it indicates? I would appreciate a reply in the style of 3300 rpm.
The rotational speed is 5750 rpm
